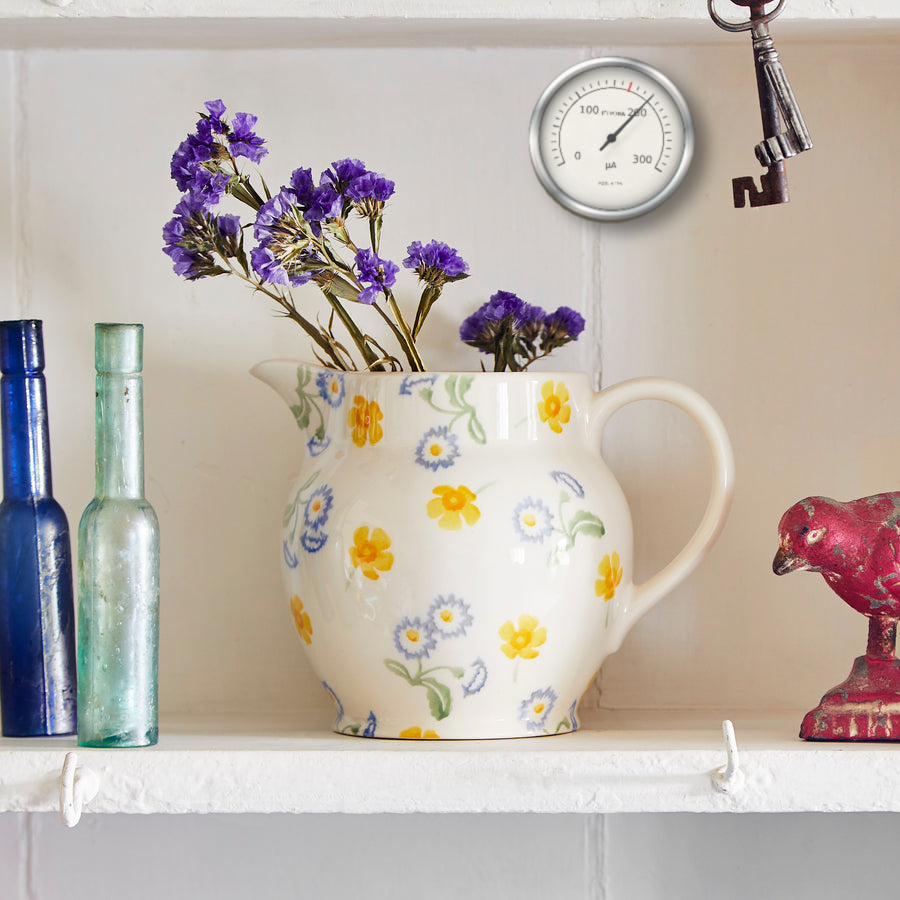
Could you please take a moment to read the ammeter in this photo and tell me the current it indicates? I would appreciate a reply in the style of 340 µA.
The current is 200 µA
